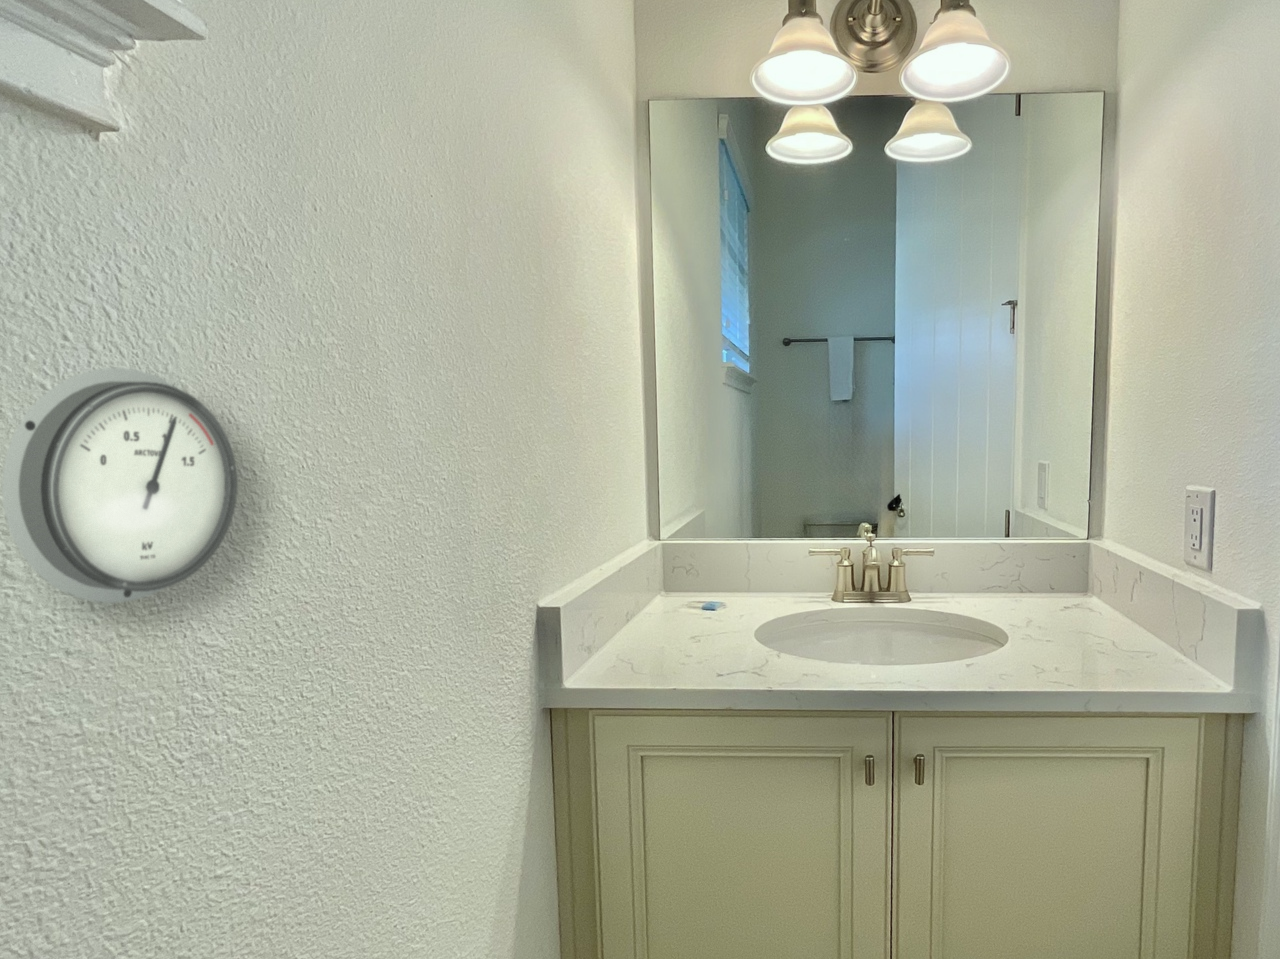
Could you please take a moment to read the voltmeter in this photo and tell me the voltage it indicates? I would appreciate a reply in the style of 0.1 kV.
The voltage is 1 kV
